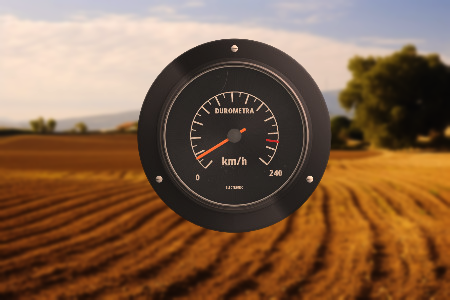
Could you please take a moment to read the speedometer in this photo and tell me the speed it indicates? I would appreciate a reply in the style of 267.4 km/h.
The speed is 15 km/h
